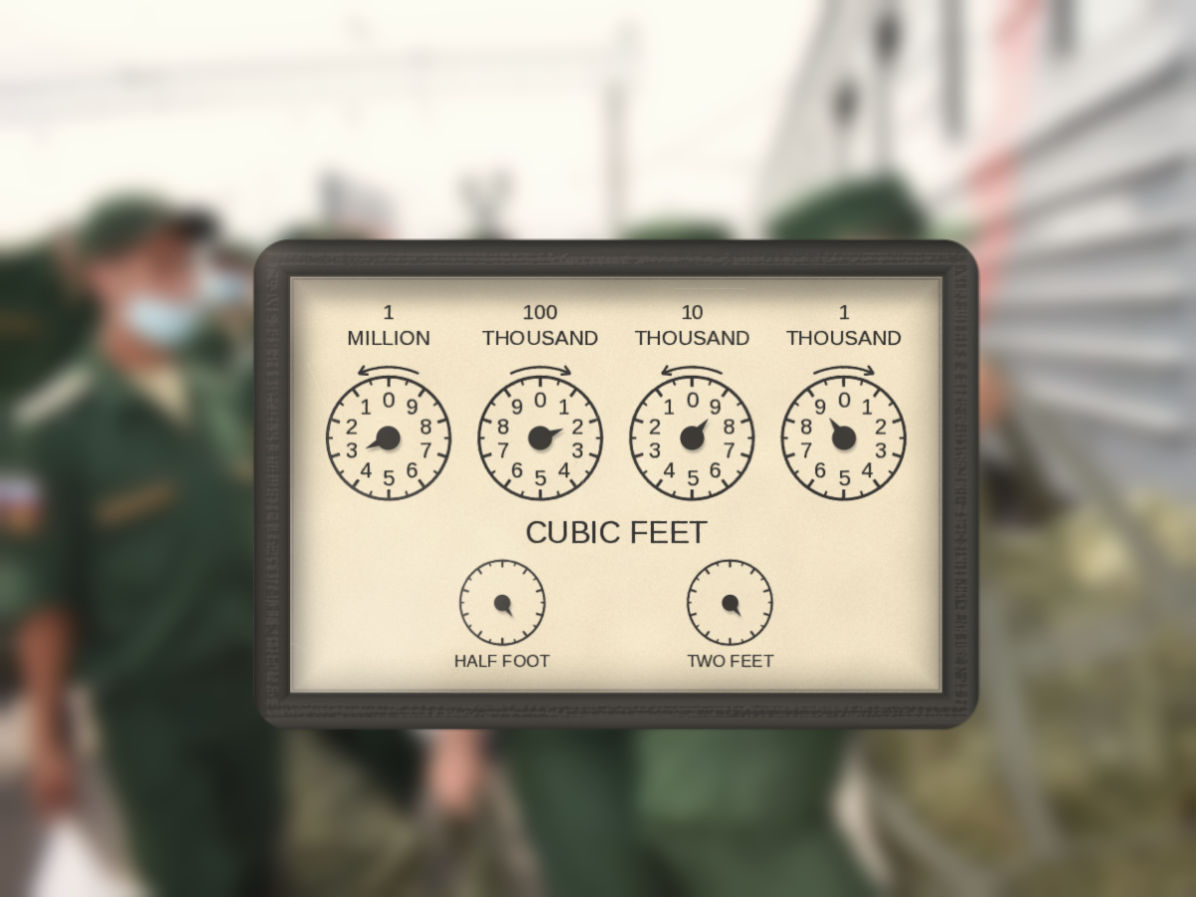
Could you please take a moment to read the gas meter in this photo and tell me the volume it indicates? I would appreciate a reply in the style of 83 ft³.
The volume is 318900 ft³
